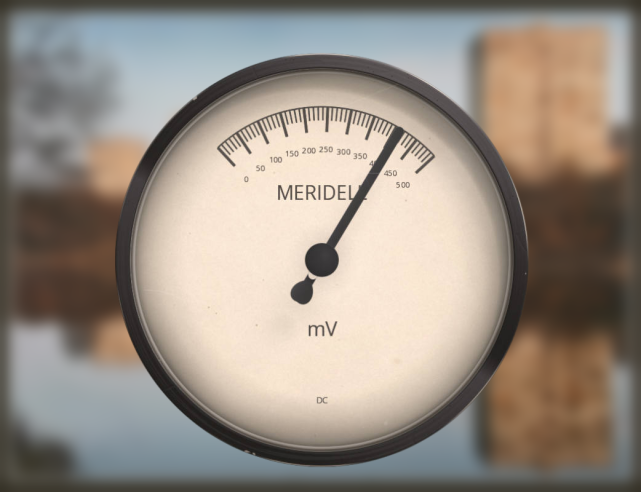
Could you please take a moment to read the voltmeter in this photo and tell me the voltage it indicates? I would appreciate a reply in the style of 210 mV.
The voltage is 410 mV
